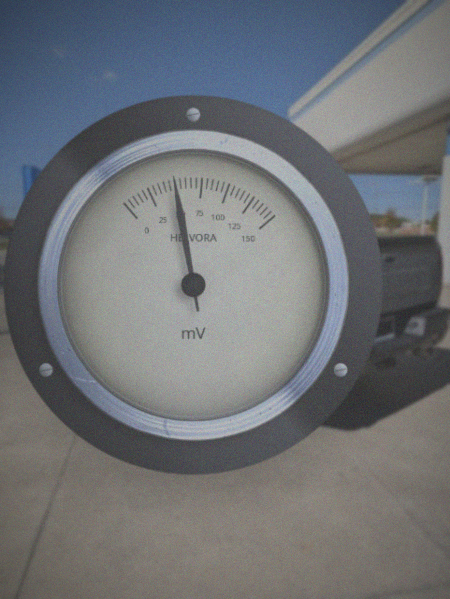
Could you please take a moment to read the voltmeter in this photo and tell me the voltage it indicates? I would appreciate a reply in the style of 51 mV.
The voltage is 50 mV
